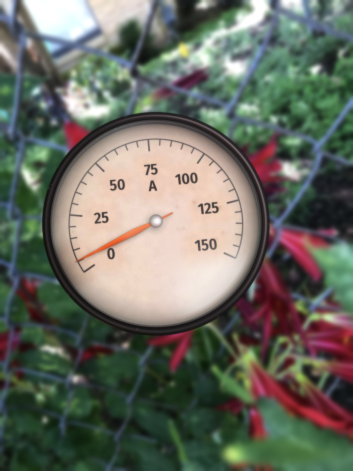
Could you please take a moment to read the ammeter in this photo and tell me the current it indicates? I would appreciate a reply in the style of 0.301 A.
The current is 5 A
